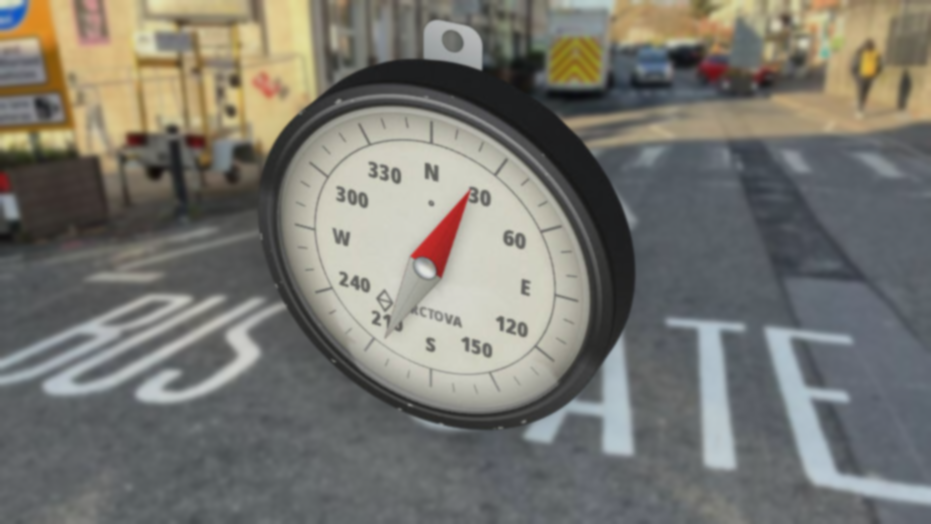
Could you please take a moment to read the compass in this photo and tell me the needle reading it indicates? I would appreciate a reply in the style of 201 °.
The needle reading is 25 °
